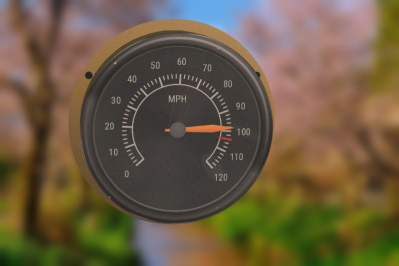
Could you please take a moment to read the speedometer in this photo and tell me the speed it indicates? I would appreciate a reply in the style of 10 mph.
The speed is 98 mph
